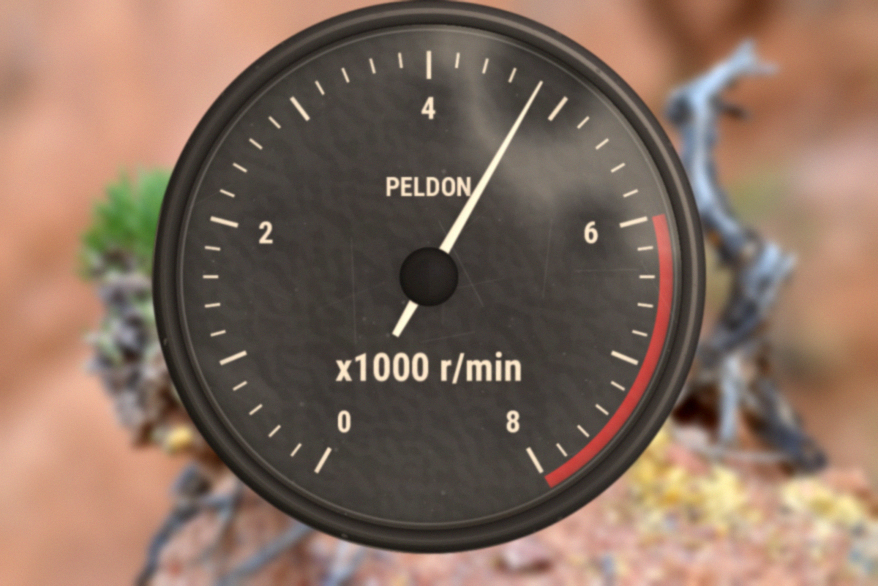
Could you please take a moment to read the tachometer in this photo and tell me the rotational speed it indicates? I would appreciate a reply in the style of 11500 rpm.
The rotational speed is 4800 rpm
